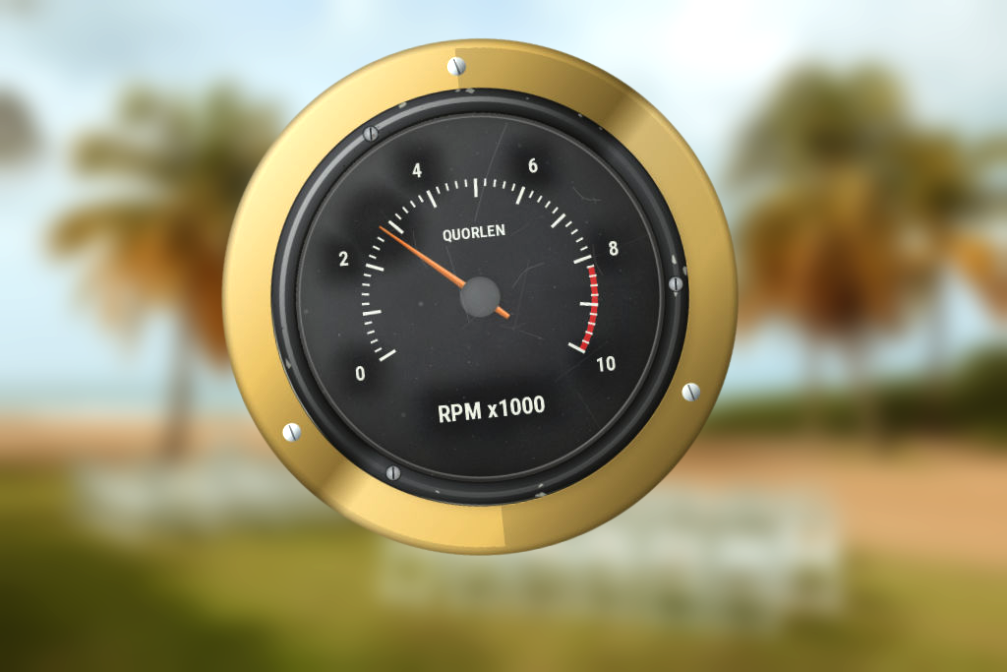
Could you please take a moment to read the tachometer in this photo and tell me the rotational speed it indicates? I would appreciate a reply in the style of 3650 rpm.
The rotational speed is 2800 rpm
